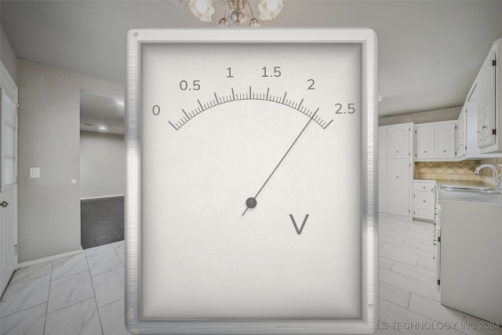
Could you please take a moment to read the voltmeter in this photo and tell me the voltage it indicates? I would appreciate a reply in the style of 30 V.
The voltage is 2.25 V
